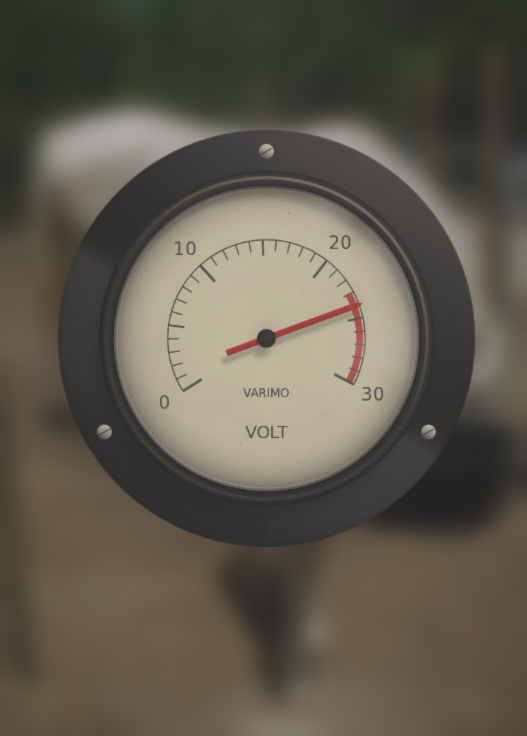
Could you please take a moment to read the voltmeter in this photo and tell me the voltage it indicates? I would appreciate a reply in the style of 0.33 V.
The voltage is 24 V
